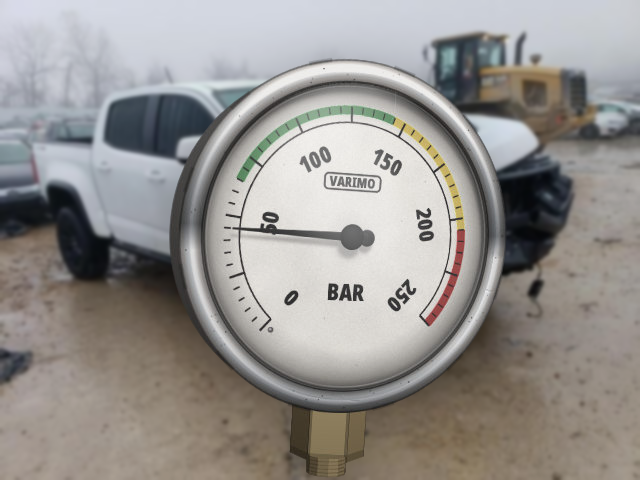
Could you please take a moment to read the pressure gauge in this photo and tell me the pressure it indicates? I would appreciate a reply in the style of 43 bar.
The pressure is 45 bar
